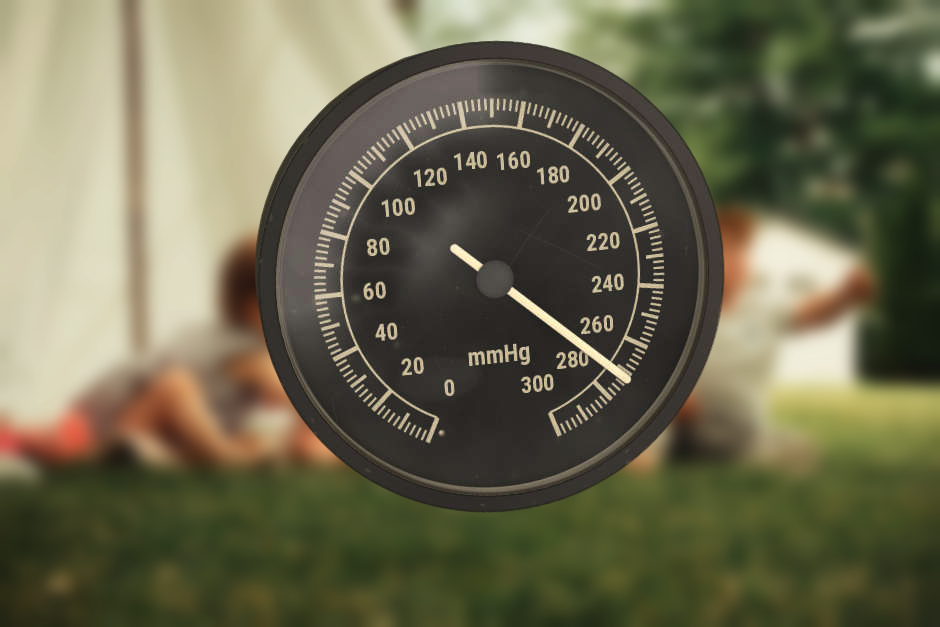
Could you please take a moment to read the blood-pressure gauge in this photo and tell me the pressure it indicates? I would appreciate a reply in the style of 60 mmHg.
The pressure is 272 mmHg
